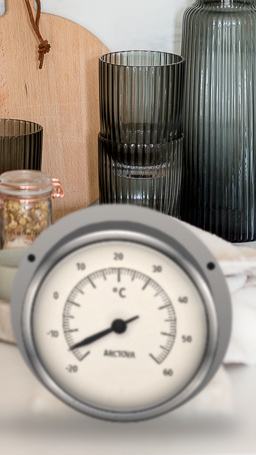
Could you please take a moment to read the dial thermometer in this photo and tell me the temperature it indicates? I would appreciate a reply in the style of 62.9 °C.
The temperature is -15 °C
